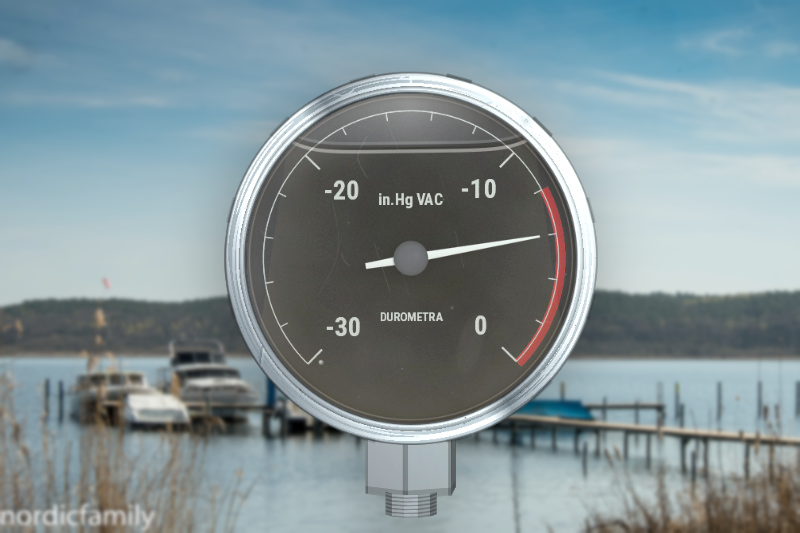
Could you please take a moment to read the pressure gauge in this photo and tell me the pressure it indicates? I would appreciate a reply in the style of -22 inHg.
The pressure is -6 inHg
